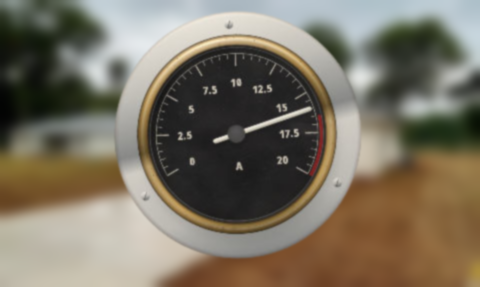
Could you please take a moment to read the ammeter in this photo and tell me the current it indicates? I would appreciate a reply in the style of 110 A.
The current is 16 A
